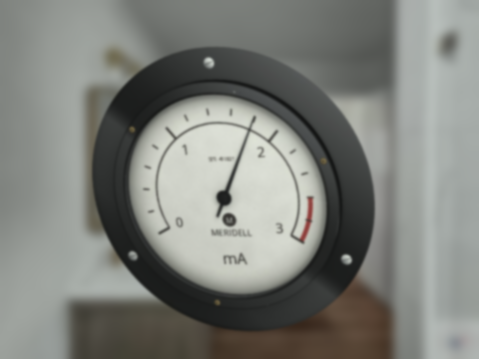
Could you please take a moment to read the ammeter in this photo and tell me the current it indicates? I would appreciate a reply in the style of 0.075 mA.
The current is 1.8 mA
